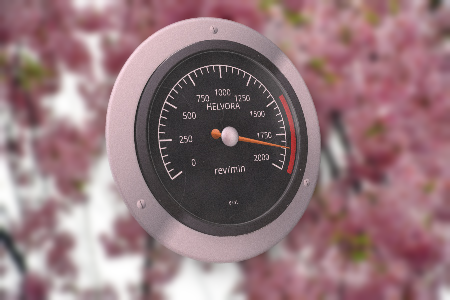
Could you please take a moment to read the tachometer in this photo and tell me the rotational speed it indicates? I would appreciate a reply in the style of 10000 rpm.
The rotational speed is 1850 rpm
